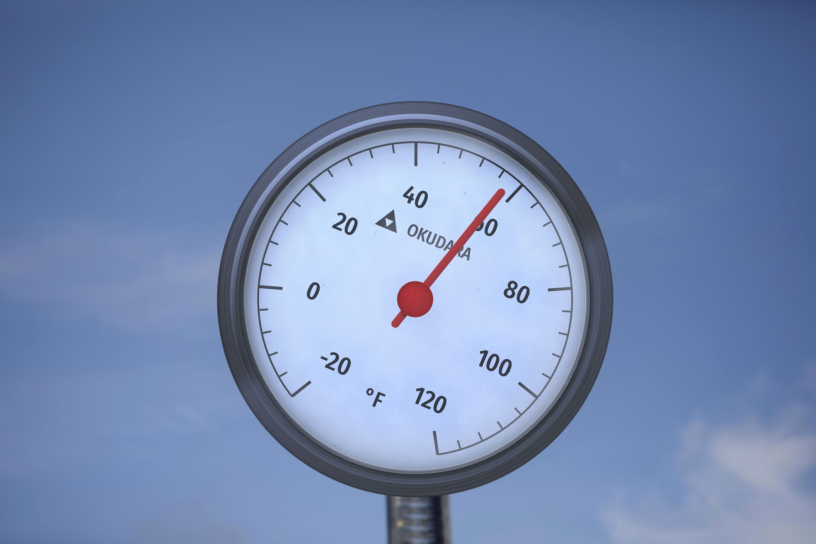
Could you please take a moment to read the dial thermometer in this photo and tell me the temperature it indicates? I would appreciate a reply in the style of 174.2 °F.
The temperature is 58 °F
